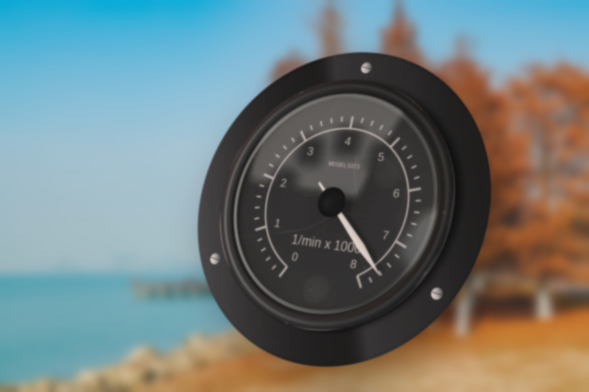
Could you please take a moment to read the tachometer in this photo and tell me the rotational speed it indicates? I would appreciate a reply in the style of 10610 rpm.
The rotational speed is 7600 rpm
